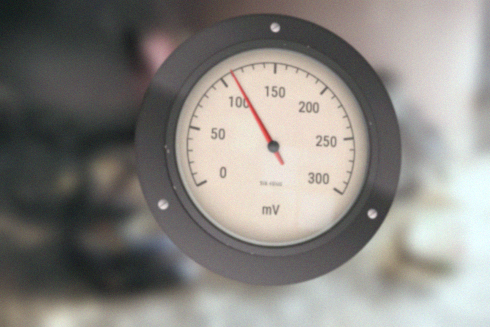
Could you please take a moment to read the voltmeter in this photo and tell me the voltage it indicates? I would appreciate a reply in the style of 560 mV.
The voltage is 110 mV
